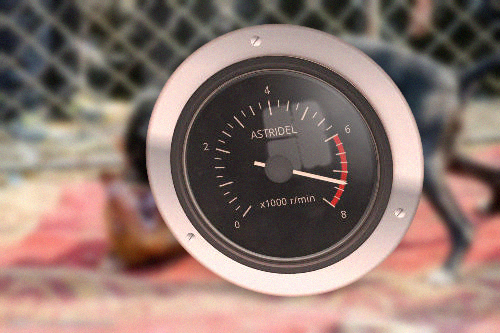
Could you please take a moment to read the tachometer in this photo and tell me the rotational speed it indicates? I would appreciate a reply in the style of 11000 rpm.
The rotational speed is 7250 rpm
